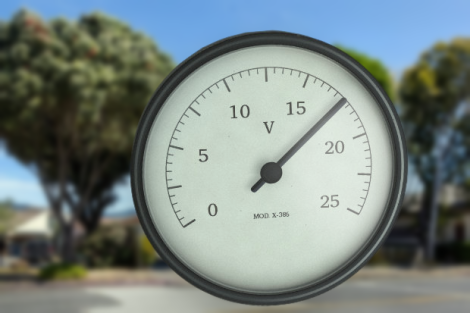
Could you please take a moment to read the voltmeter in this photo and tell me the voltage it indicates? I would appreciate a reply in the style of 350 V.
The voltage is 17.5 V
